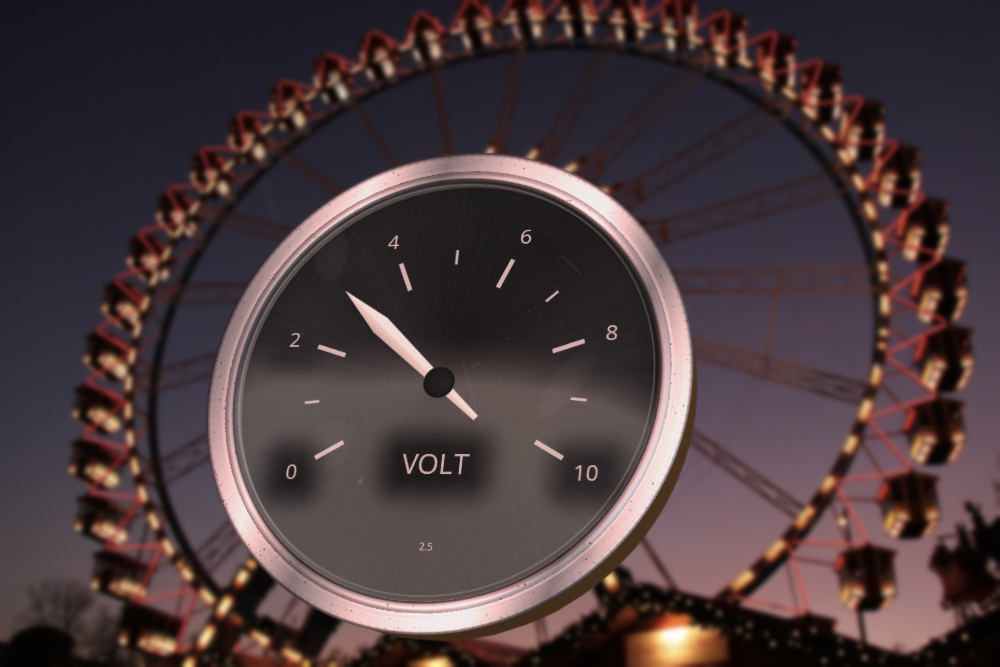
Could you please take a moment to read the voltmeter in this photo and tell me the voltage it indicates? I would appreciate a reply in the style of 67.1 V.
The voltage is 3 V
